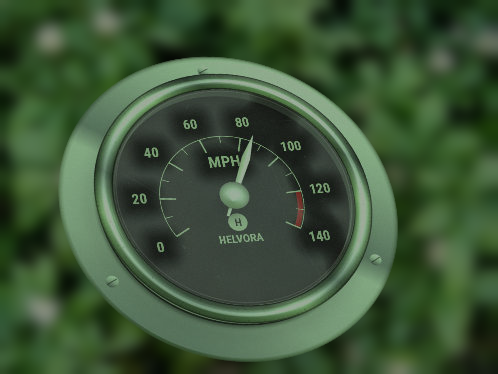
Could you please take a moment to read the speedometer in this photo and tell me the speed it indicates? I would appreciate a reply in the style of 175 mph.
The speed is 85 mph
